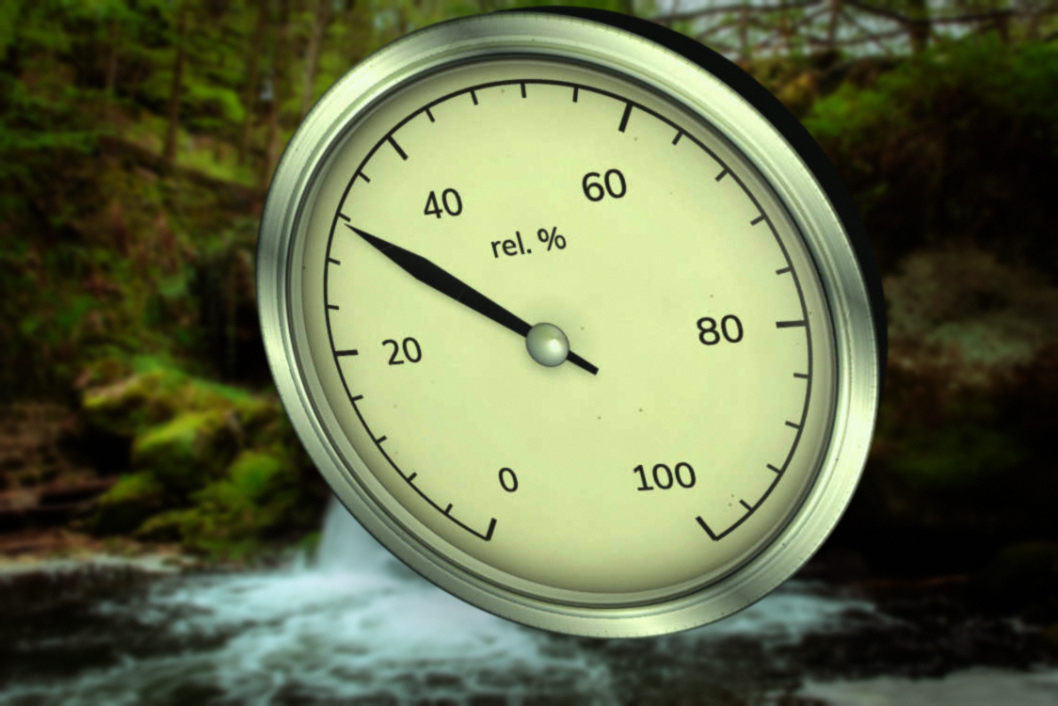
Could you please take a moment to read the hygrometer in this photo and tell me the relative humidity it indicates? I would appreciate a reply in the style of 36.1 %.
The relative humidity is 32 %
